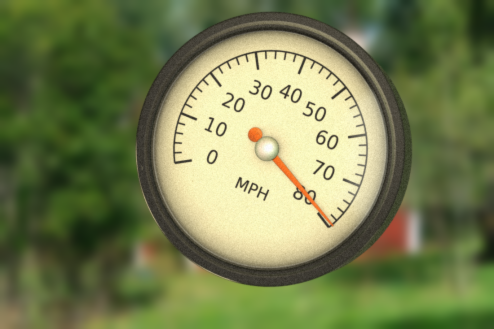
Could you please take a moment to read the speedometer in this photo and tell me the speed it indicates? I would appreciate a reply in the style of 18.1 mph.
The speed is 79 mph
